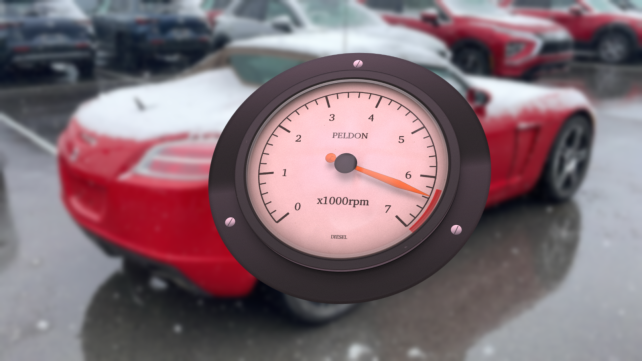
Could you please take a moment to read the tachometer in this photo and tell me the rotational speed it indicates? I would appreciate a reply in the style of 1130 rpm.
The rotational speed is 6400 rpm
